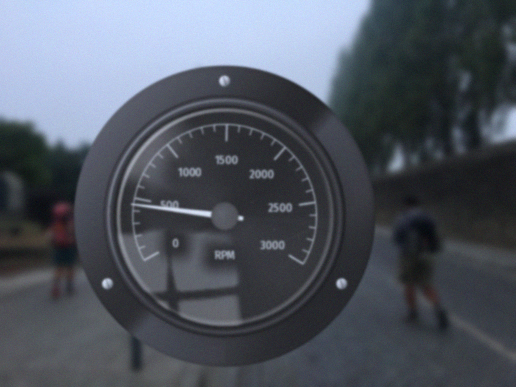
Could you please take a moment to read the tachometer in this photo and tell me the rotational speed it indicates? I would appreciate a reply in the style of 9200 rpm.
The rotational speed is 450 rpm
